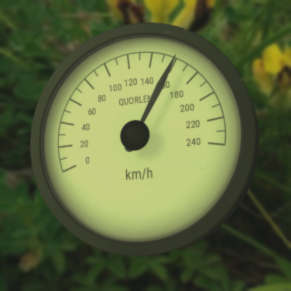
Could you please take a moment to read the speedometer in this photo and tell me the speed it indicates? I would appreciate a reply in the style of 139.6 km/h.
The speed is 160 km/h
